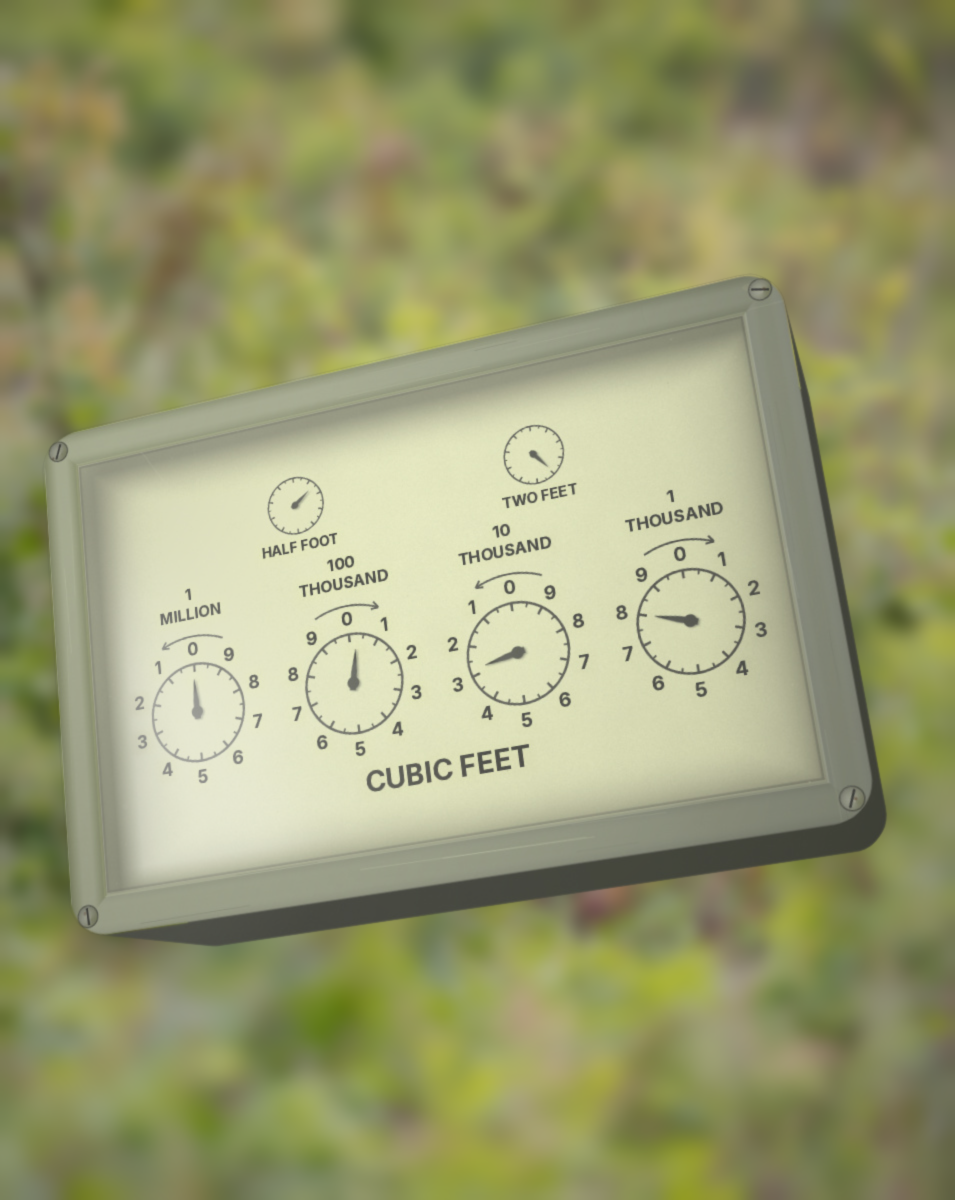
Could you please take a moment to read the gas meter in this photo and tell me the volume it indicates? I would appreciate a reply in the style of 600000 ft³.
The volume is 2800 ft³
